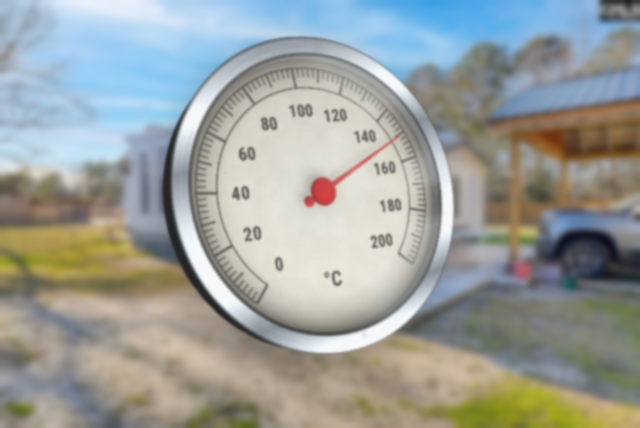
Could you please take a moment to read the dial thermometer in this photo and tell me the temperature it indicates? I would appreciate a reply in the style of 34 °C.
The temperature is 150 °C
